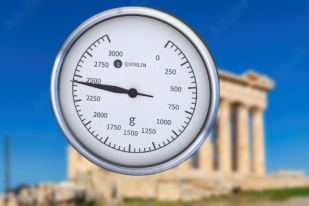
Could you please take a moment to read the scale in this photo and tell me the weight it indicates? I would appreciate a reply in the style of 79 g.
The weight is 2450 g
